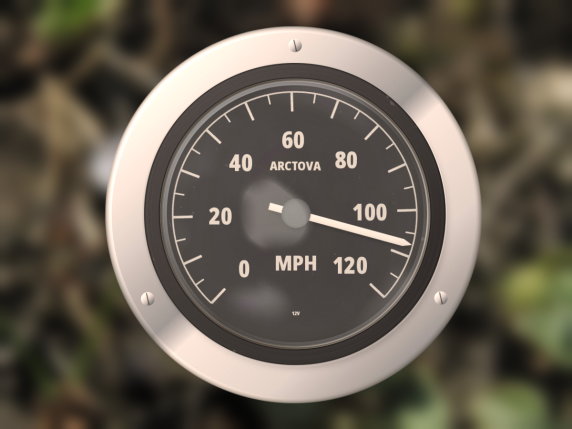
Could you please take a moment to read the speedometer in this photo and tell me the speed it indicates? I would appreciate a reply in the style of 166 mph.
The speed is 107.5 mph
